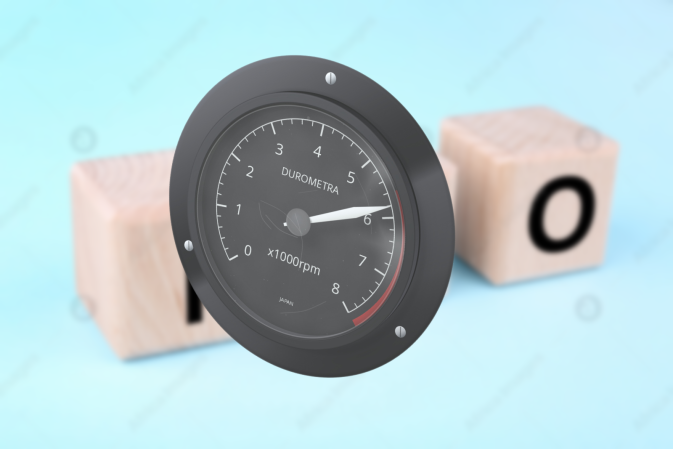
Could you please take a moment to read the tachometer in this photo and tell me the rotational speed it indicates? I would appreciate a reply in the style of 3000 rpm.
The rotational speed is 5800 rpm
